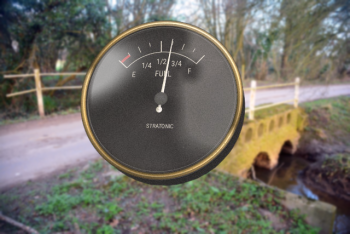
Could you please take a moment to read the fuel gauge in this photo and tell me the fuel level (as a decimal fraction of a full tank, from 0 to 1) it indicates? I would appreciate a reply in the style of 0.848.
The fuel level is 0.625
